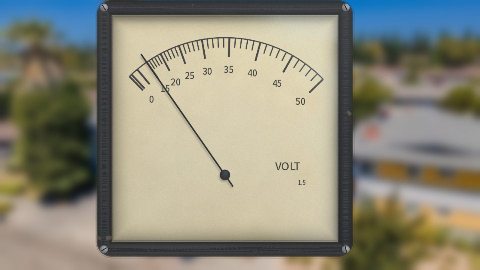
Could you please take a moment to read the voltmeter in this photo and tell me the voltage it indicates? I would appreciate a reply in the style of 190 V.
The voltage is 15 V
